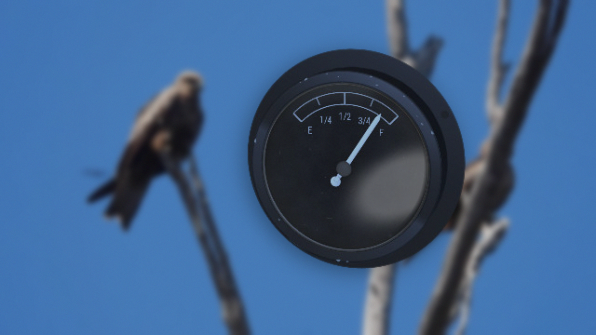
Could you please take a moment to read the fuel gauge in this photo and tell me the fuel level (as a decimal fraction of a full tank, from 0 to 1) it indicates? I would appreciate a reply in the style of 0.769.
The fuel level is 0.875
